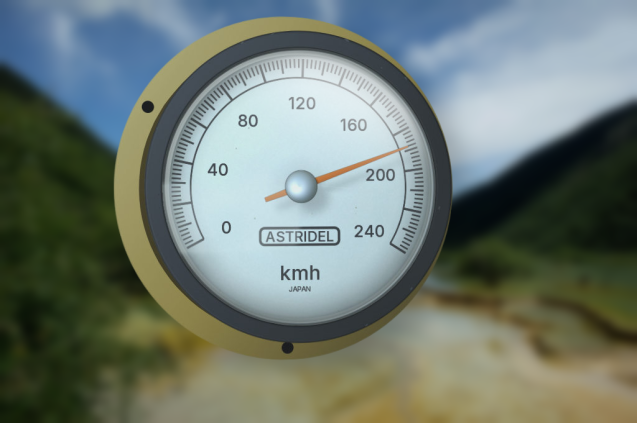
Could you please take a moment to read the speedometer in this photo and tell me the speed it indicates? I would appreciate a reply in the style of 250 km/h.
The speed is 188 km/h
